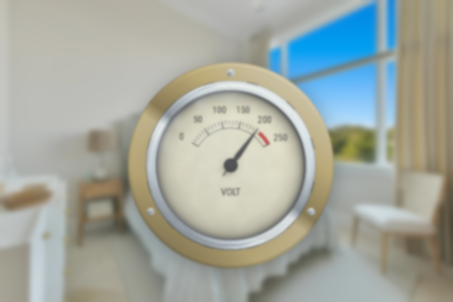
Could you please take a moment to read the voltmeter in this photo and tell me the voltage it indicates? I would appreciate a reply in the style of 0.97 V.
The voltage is 200 V
